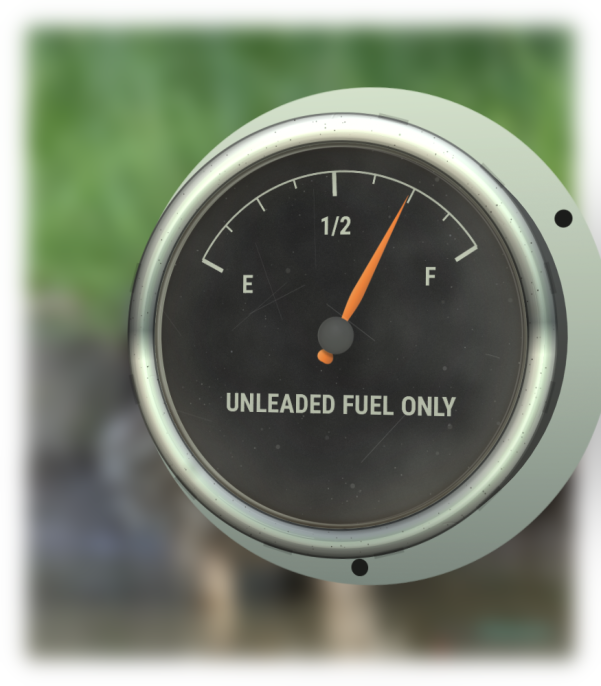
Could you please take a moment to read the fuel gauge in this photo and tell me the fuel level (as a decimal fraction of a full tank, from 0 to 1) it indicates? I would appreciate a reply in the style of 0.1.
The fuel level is 0.75
